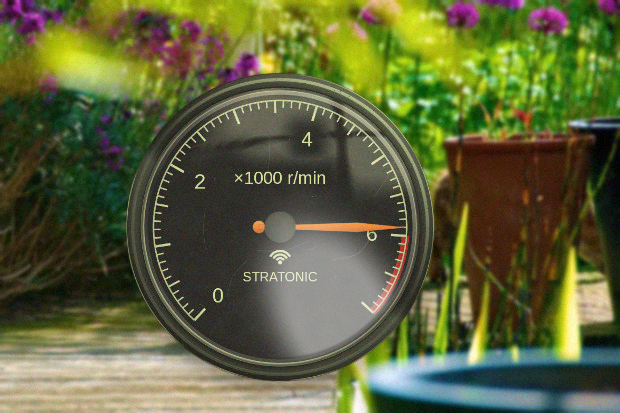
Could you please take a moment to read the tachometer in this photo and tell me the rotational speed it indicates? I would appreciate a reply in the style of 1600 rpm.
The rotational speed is 5900 rpm
